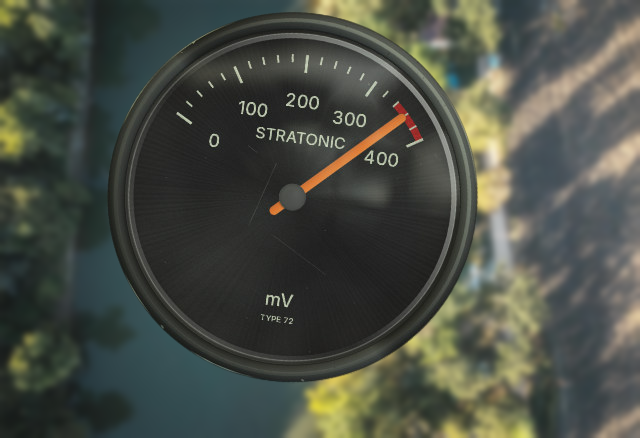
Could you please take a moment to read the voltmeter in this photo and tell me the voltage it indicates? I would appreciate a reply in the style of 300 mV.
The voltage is 360 mV
